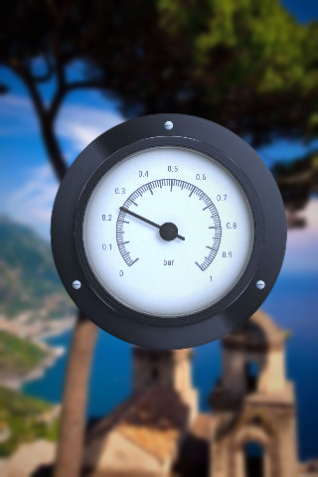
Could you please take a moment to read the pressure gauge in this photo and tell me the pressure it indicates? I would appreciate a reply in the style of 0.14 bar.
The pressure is 0.25 bar
